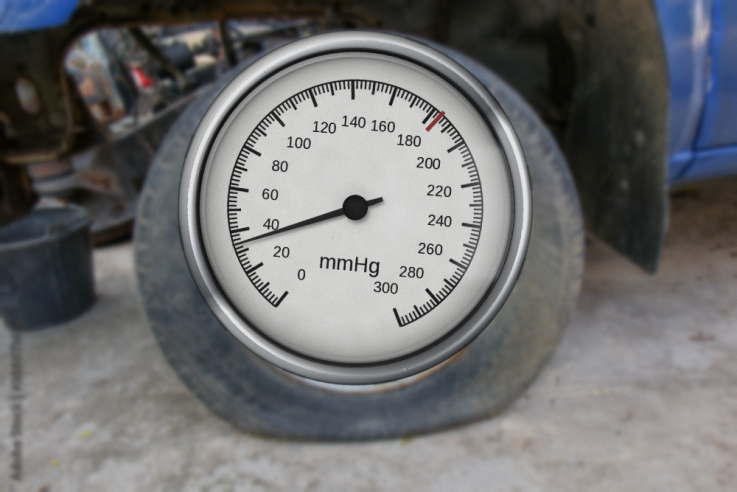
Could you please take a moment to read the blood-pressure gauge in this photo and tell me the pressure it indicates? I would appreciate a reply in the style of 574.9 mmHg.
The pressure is 34 mmHg
